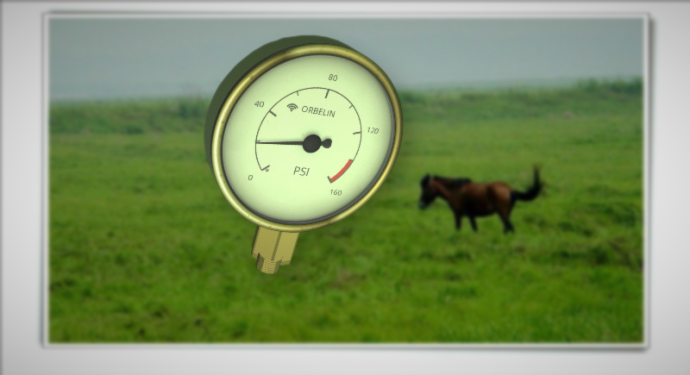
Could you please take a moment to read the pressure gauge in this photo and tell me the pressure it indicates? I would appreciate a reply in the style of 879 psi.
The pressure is 20 psi
